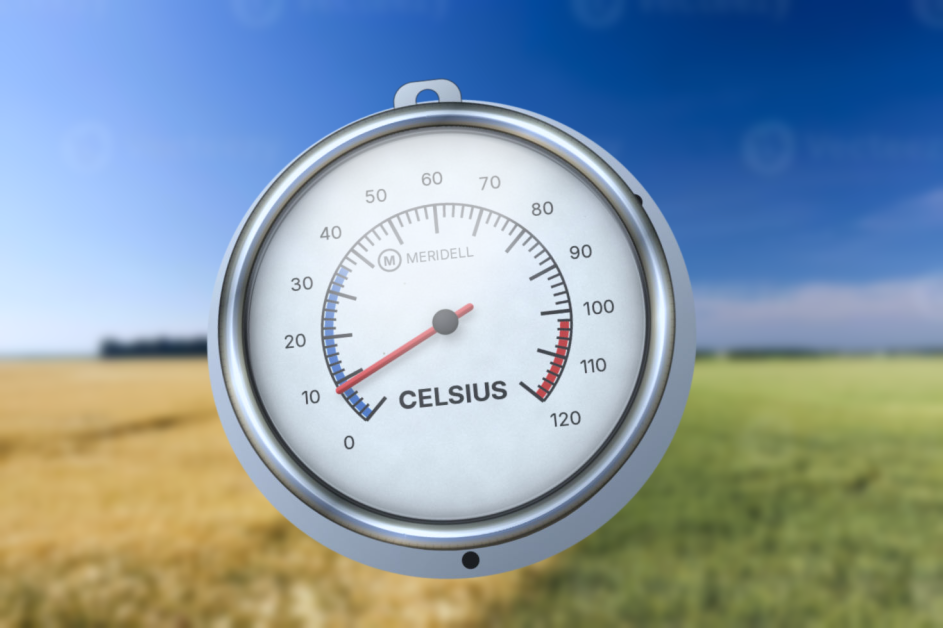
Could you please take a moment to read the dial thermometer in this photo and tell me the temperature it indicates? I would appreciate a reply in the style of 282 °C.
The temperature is 8 °C
